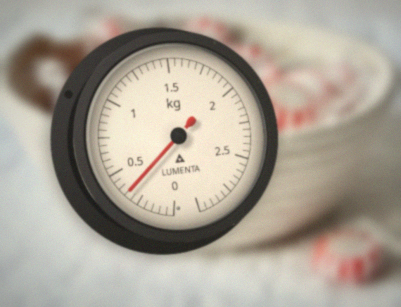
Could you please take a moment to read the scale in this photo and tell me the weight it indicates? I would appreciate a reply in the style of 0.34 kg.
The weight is 0.35 kg
